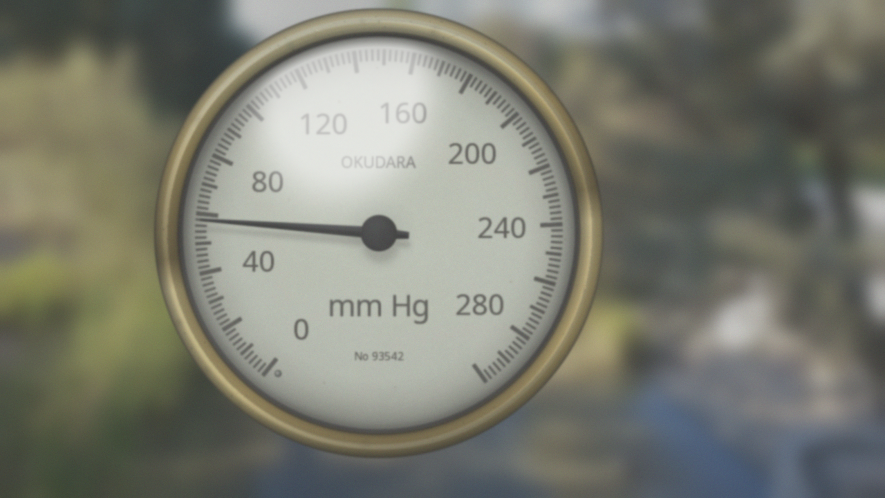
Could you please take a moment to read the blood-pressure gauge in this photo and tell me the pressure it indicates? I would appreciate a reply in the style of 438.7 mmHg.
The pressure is 58 mmHg
